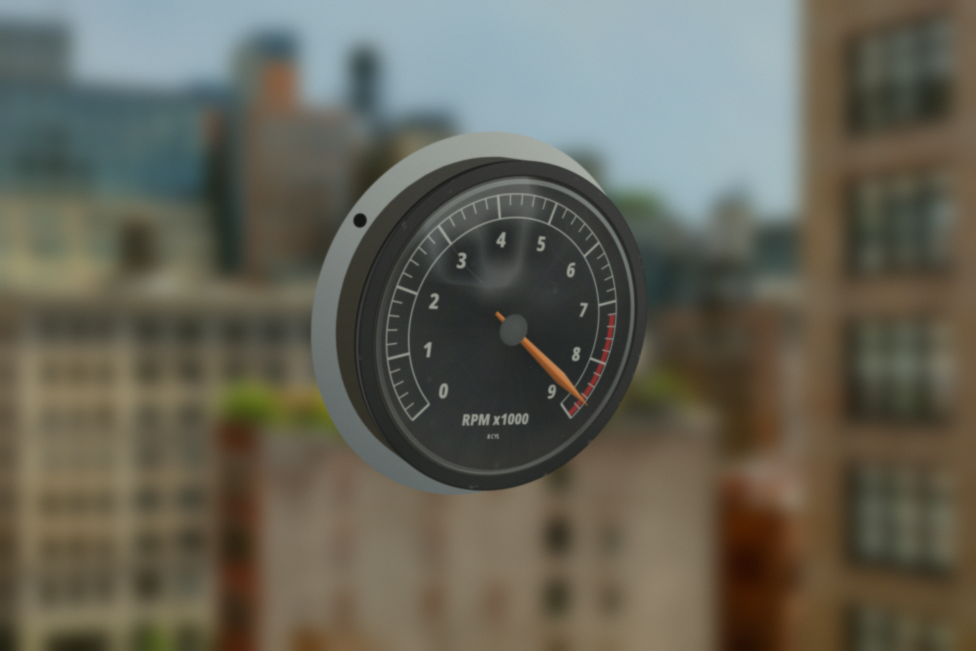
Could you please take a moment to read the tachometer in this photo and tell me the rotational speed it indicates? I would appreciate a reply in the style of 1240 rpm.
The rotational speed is 8700 rpm
